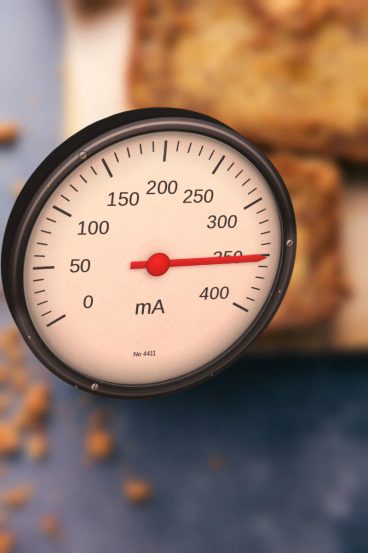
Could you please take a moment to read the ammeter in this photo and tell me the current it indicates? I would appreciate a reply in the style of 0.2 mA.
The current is 350 mA
